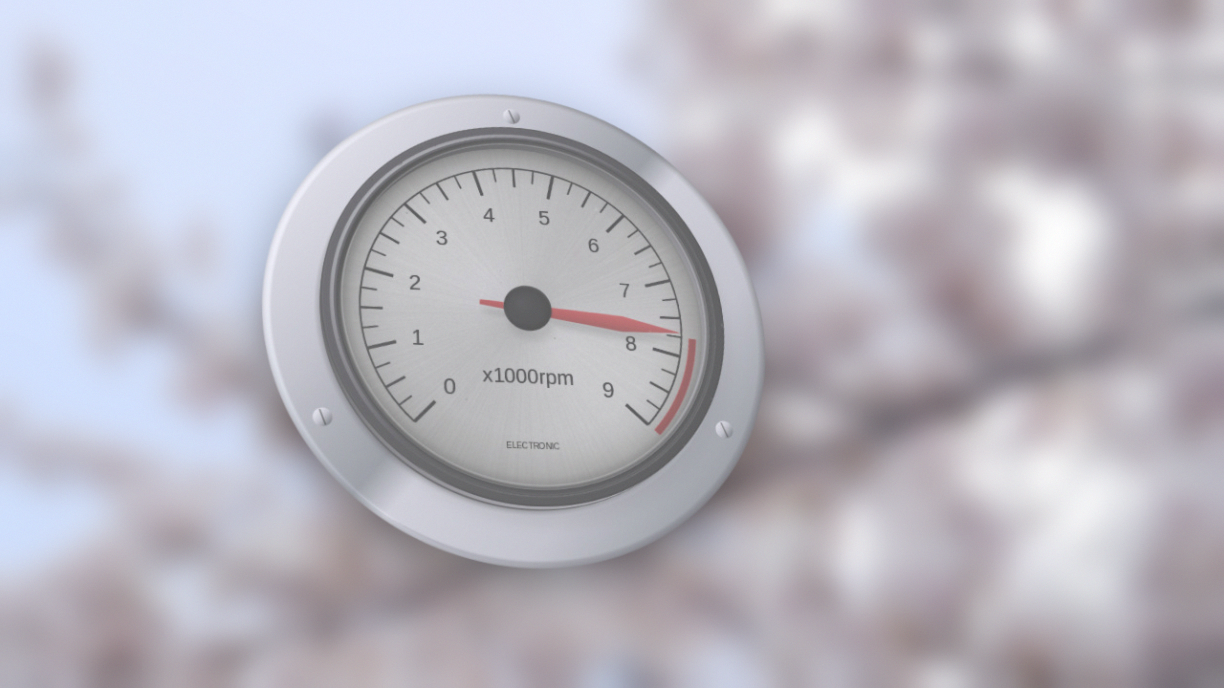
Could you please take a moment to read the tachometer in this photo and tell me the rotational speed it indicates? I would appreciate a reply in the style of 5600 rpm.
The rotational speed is 7750 rpm
